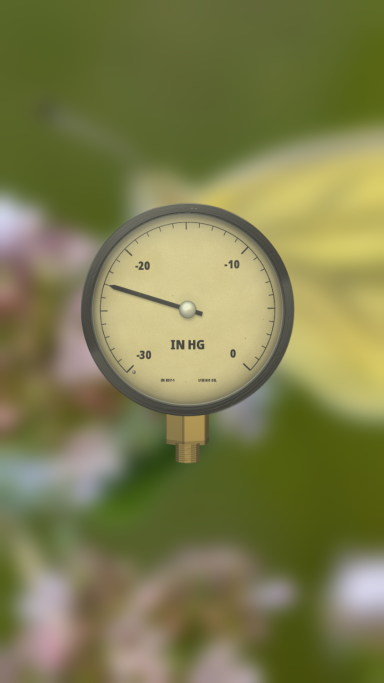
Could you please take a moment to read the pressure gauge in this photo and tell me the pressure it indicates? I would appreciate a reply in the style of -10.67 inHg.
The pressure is -23 inHg
